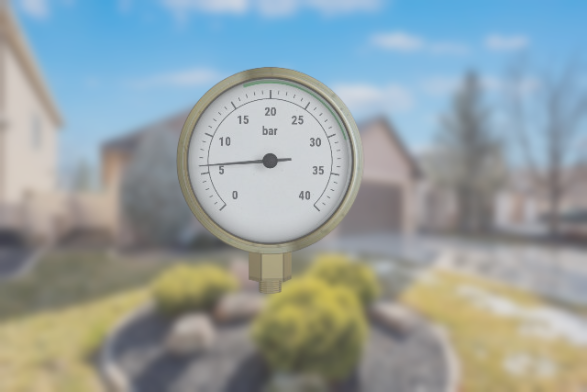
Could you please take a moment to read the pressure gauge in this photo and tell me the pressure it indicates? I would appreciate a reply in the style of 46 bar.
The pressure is 6 bar
